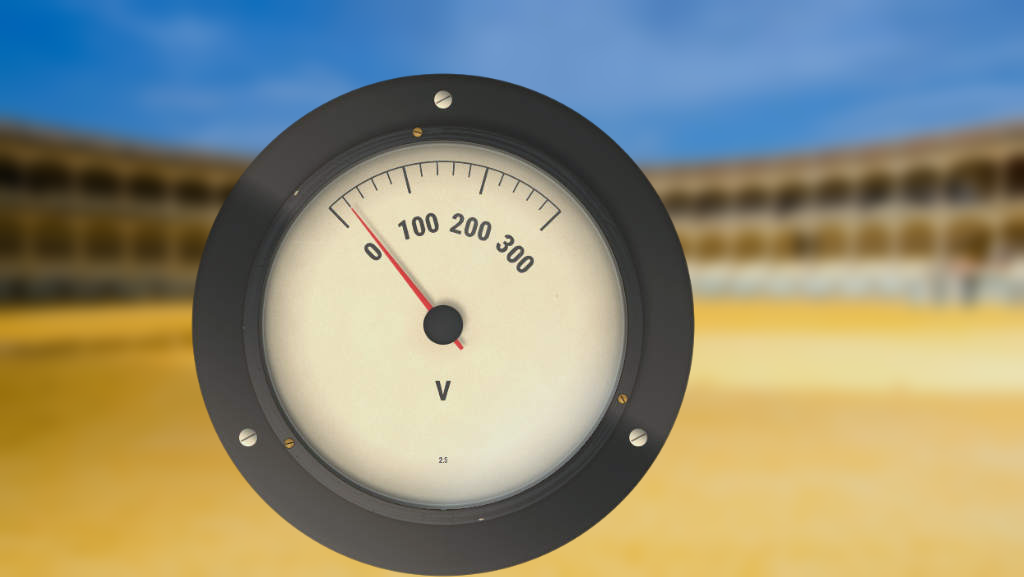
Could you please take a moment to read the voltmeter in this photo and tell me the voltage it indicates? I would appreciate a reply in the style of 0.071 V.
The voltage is 20 V
